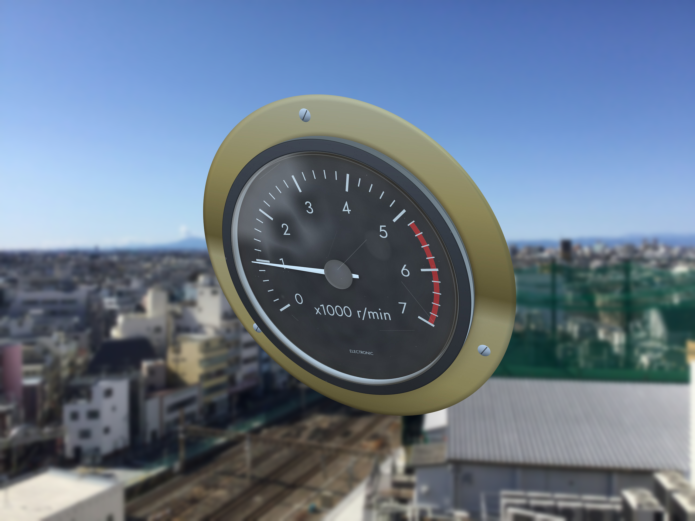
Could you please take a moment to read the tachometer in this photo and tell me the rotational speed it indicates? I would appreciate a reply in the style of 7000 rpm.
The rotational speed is 1000 rpm
